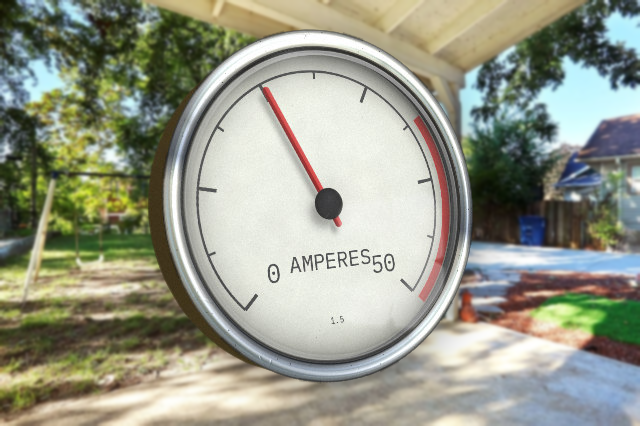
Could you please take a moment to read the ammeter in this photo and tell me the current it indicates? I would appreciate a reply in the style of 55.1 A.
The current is 20 A
